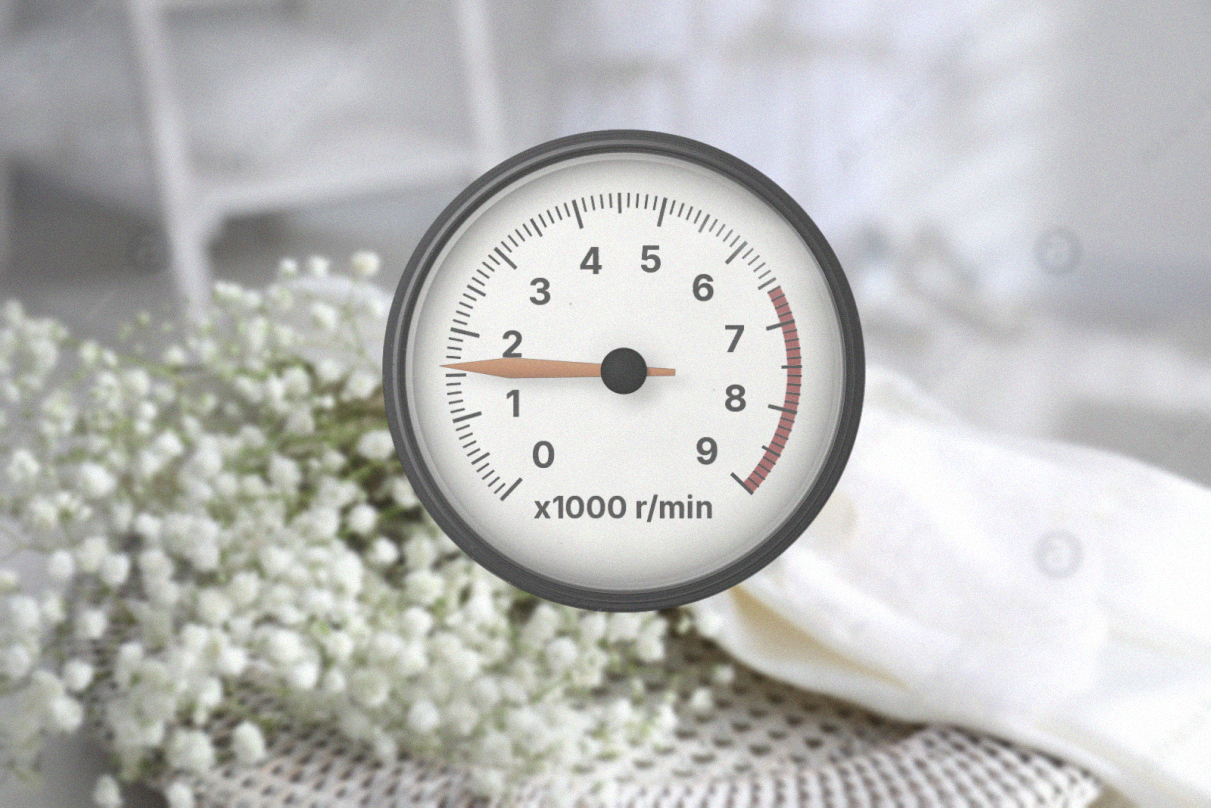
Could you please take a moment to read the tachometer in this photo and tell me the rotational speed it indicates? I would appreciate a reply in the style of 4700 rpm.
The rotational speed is 1600 rpm
